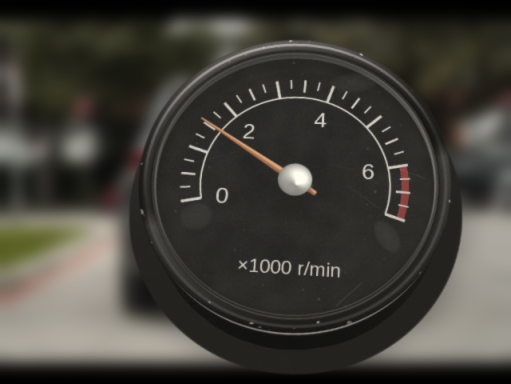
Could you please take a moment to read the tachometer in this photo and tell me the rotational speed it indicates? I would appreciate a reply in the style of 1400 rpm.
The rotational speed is 1500 rpm
